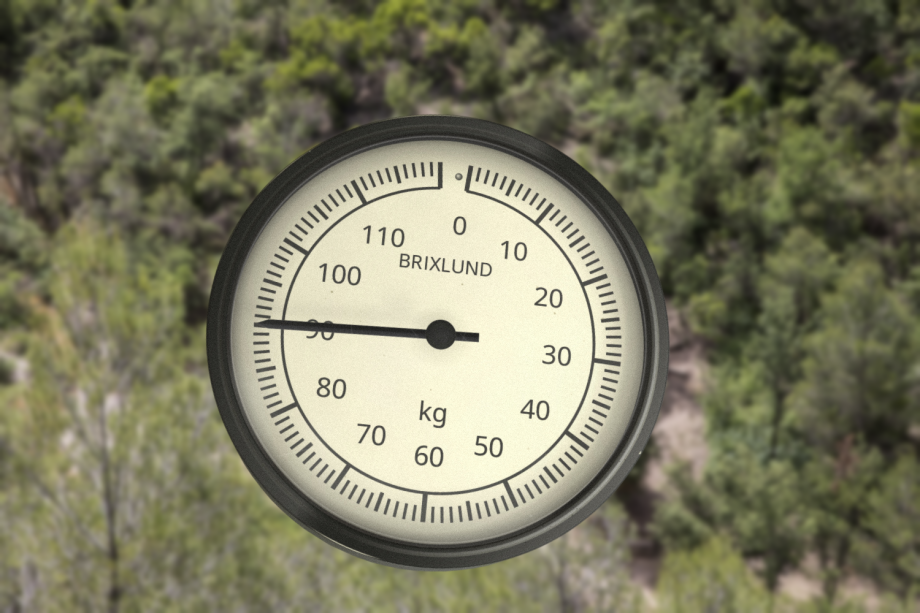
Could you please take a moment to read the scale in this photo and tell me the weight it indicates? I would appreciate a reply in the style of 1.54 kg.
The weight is 90 kg
